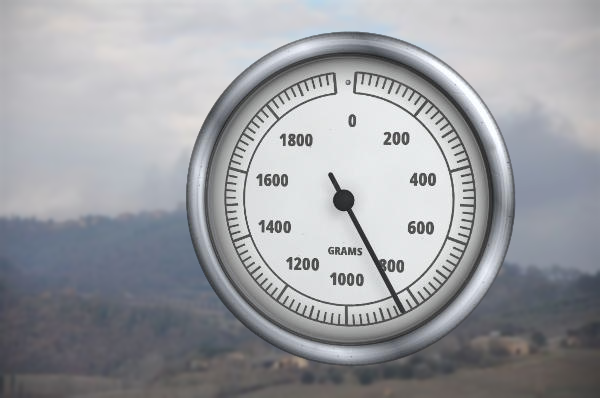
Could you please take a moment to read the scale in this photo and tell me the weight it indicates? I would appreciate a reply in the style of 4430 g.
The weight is 840 g
